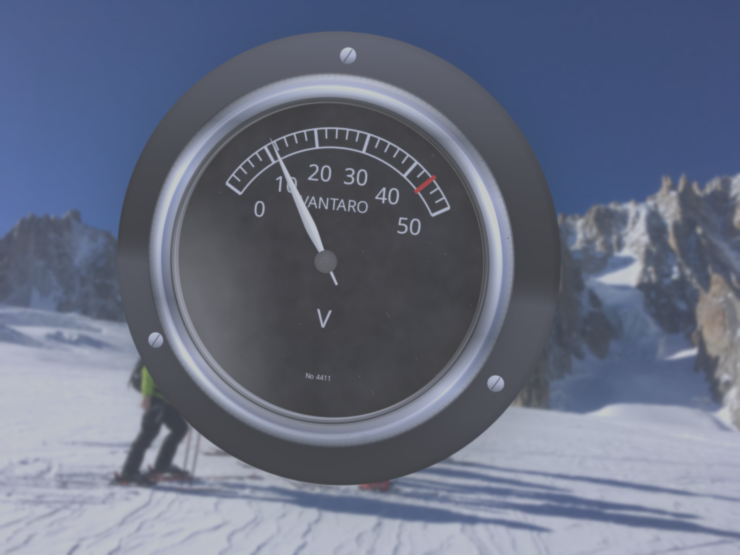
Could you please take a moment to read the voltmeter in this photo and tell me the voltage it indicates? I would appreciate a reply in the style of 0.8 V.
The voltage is 12 V
